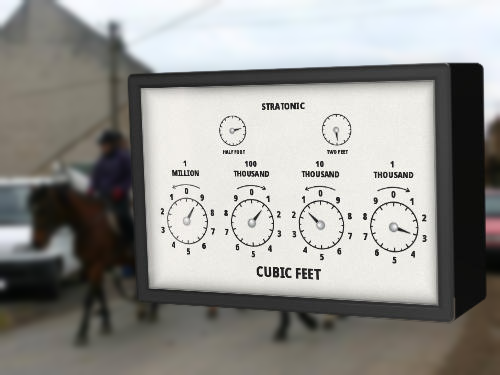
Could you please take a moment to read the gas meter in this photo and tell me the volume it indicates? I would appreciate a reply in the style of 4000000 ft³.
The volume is 911300 ft³
